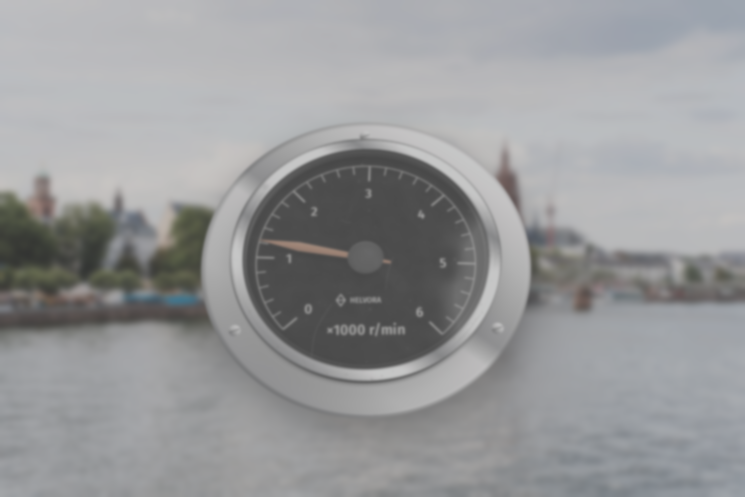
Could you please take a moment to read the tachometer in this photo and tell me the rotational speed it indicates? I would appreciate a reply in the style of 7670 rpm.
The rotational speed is 1200 rpm
